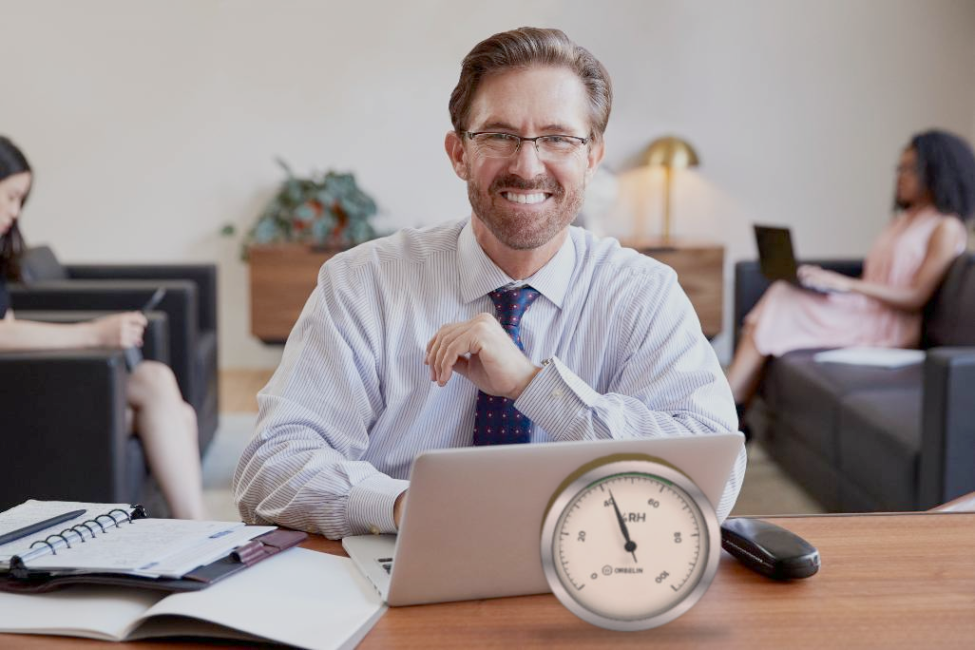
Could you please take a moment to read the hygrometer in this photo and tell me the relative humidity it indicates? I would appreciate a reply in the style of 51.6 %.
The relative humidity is 42 %
